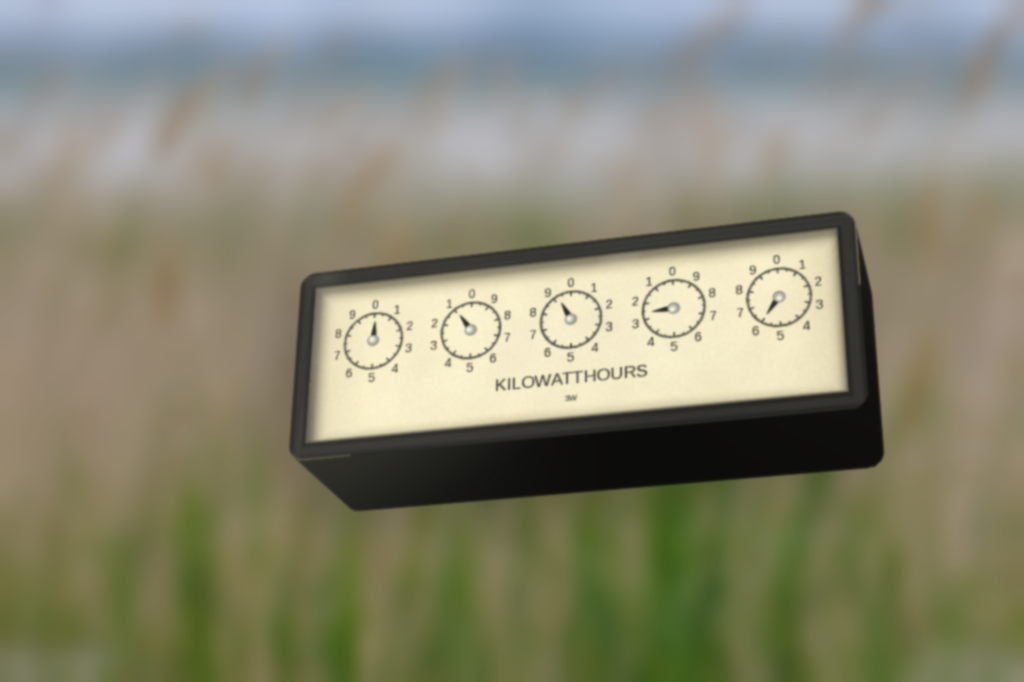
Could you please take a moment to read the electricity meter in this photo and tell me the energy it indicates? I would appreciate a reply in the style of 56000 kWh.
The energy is 926 kWh
